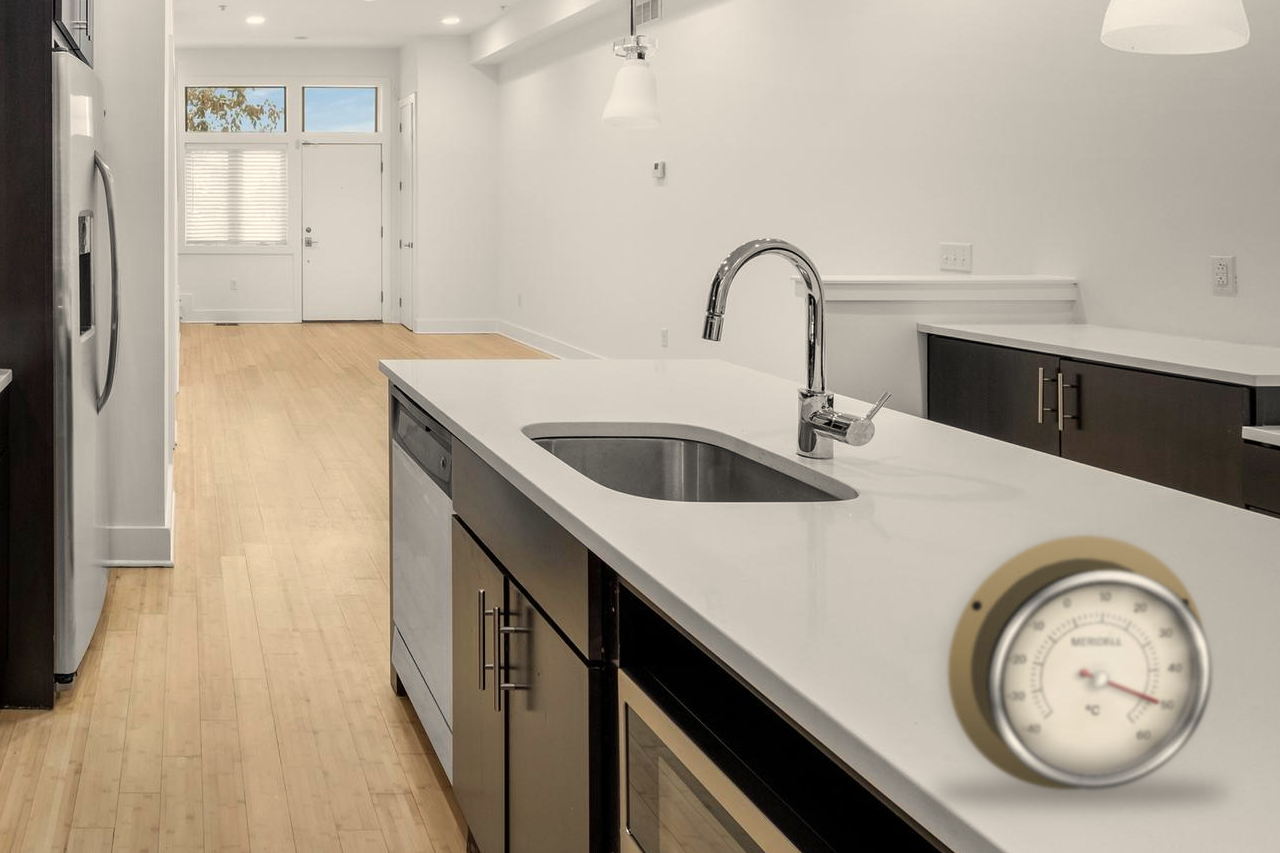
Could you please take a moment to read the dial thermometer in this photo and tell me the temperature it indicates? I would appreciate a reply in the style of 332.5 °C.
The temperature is 50 °C
